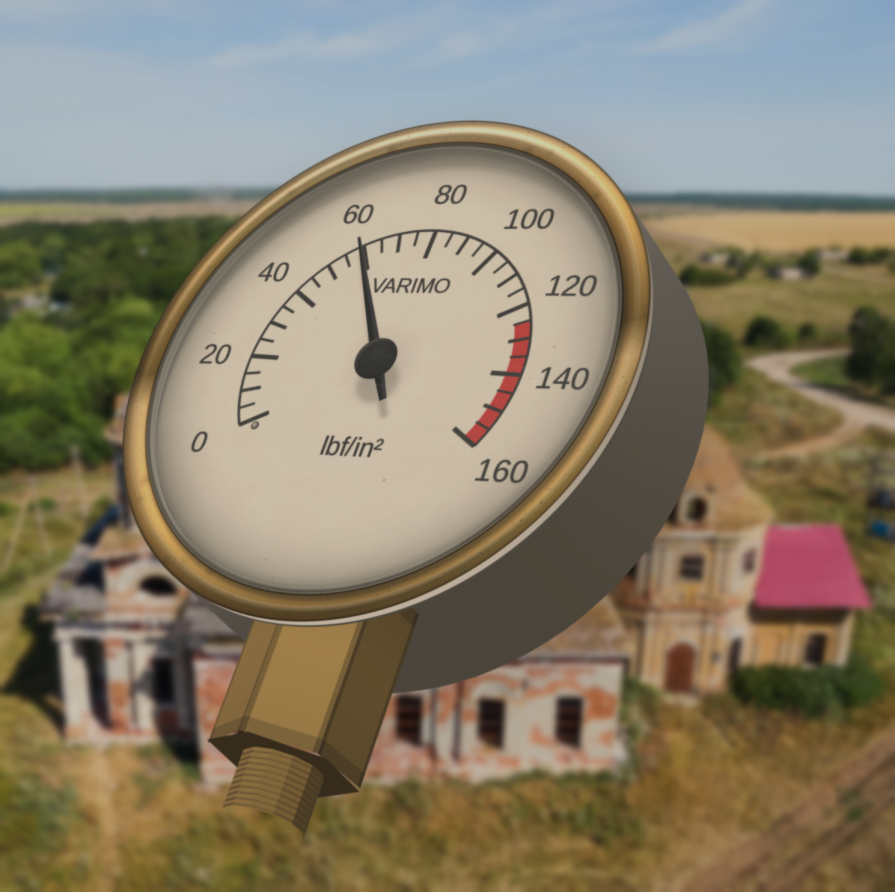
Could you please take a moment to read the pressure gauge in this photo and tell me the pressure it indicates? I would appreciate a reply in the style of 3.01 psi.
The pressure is 60 psi
